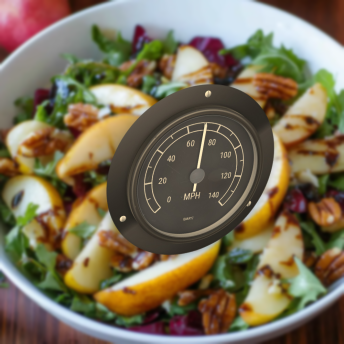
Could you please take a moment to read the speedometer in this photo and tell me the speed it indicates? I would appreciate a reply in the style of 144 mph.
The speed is 70 mph
